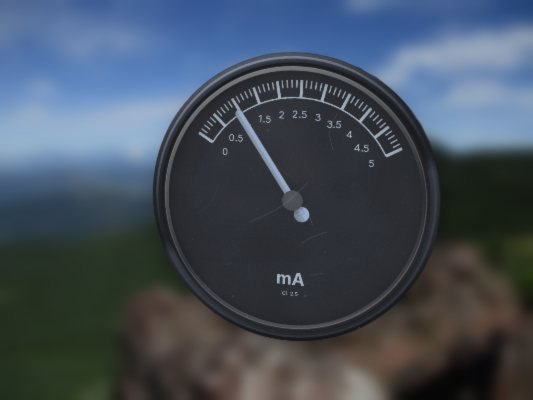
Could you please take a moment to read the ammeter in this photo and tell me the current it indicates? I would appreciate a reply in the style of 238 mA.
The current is 1 mA
